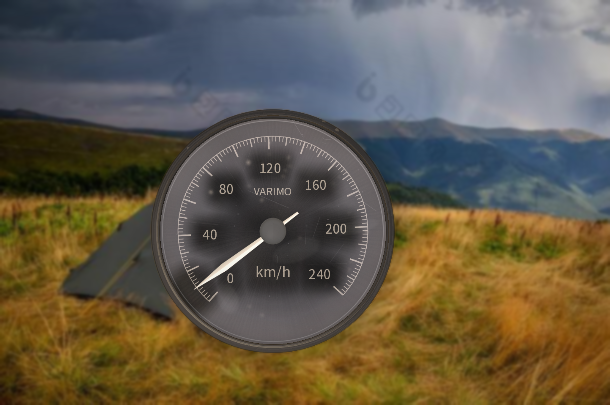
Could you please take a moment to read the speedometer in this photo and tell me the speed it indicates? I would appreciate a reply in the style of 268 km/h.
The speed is 10 km/h
